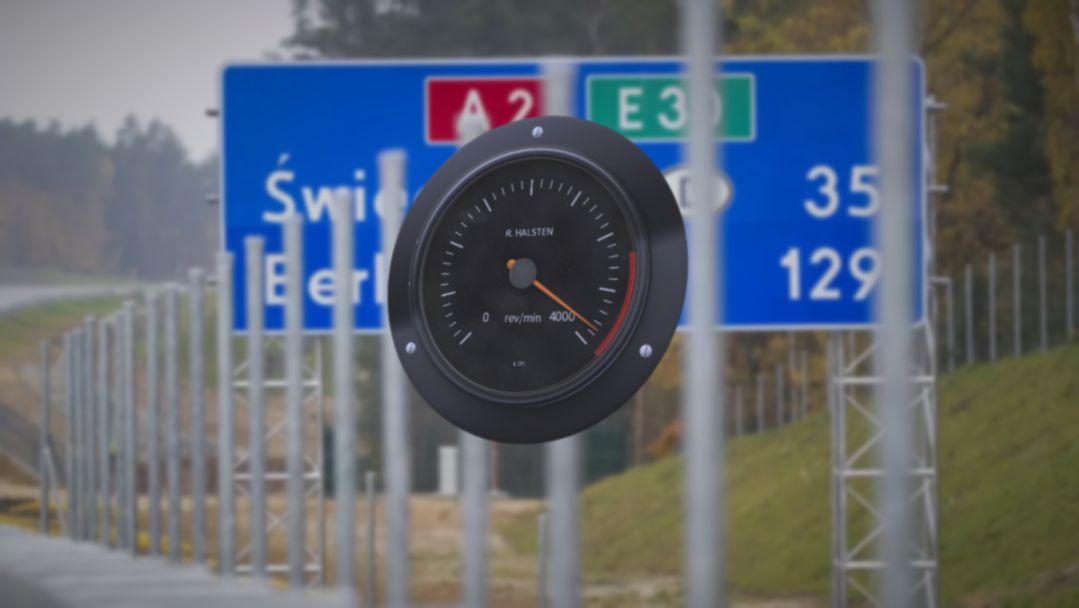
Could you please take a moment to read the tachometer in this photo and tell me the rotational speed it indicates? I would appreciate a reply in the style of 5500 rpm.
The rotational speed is 3850 rpm
